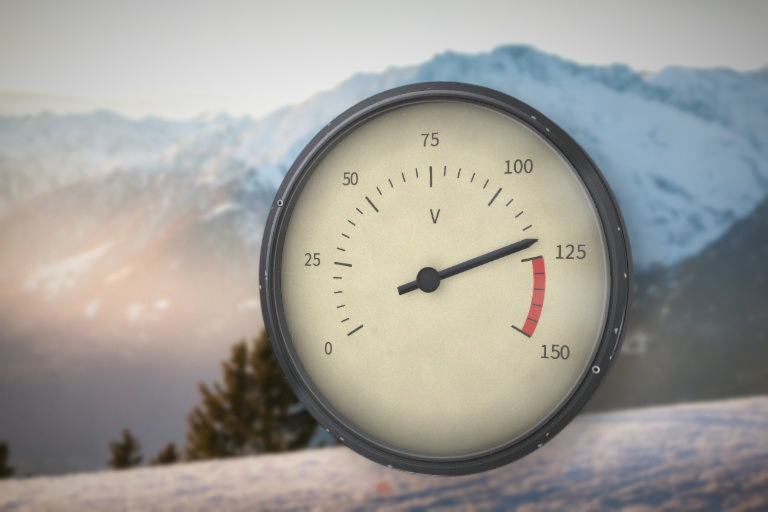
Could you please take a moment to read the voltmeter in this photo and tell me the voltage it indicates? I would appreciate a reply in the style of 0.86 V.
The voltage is 120 V
